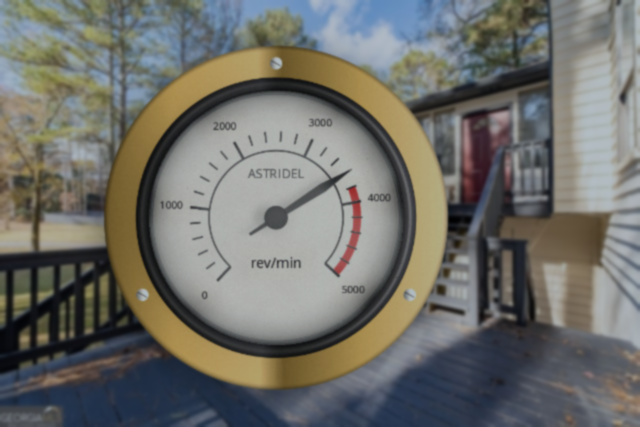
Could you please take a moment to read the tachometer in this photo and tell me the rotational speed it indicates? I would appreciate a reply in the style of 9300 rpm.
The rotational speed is 3600 rpm
